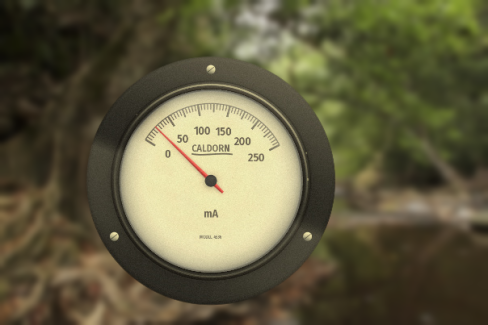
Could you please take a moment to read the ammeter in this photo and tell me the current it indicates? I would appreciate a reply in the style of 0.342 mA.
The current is 25 mA
